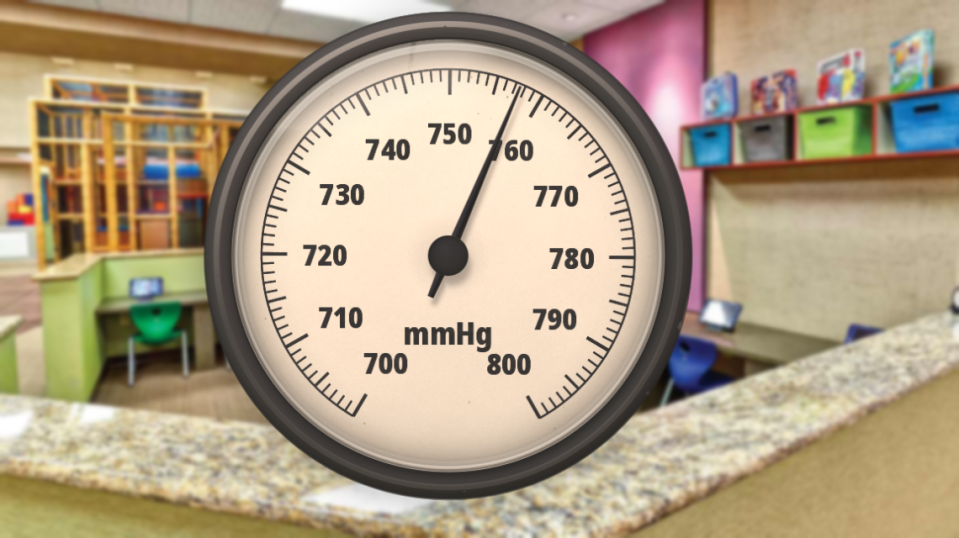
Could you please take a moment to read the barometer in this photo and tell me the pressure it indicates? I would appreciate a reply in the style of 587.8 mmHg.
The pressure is 757.5 mmHg
